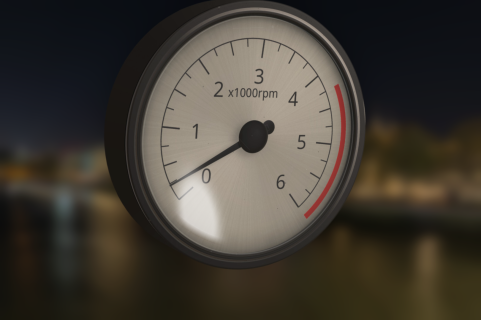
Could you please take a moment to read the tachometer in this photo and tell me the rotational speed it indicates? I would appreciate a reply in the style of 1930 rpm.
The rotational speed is 250 rpm
